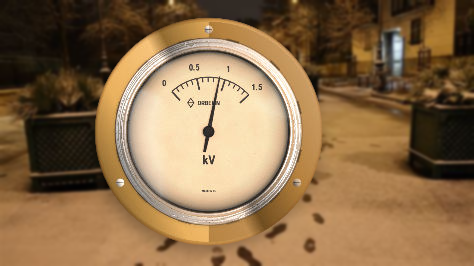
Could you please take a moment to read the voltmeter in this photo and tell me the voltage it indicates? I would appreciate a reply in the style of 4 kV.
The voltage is 0.9 kV
